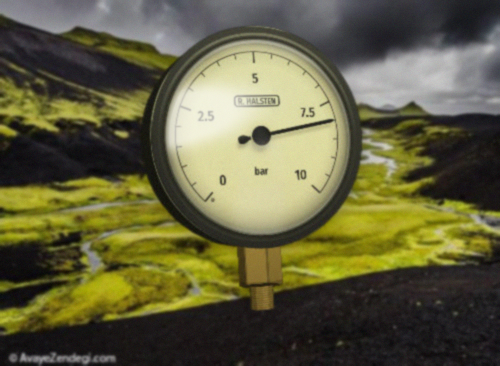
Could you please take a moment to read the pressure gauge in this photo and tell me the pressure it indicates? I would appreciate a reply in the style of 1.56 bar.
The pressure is 8 bar
